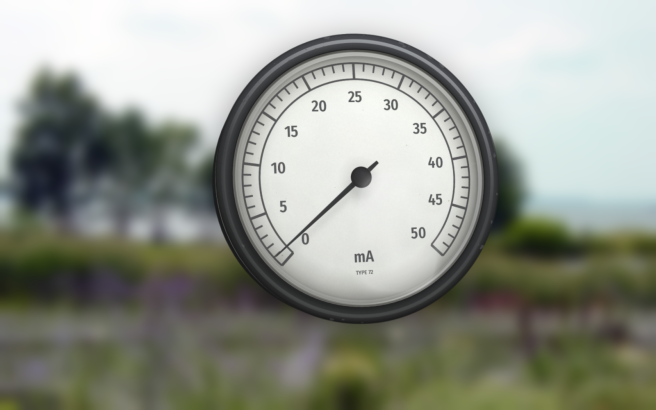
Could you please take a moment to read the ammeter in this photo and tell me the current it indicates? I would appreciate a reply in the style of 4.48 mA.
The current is 1 mA
